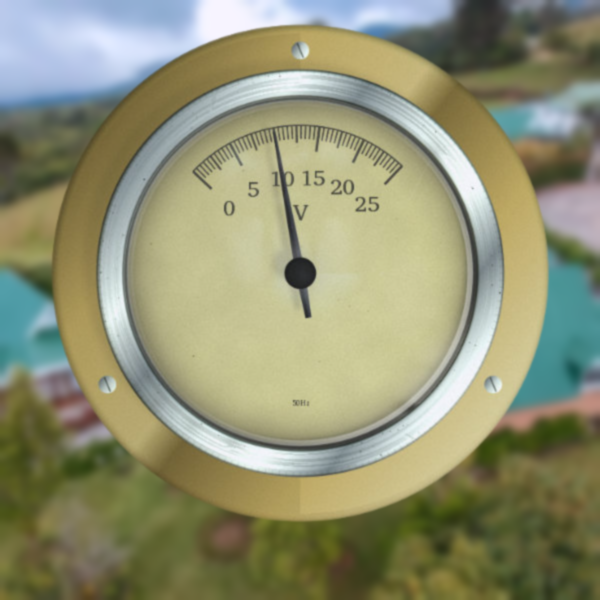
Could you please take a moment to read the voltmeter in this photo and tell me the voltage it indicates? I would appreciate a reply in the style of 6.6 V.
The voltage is 10 V
